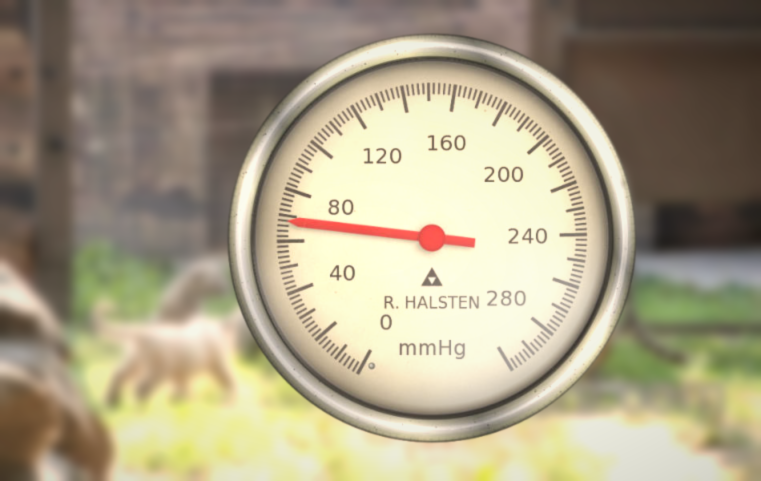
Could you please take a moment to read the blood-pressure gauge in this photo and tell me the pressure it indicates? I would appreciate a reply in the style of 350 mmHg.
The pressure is 68 mmHg
